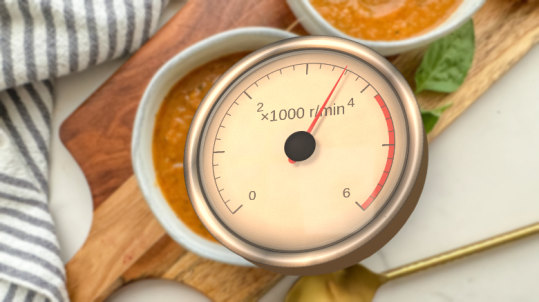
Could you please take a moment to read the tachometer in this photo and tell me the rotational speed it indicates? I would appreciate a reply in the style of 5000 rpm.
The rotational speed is 3600 rpm
